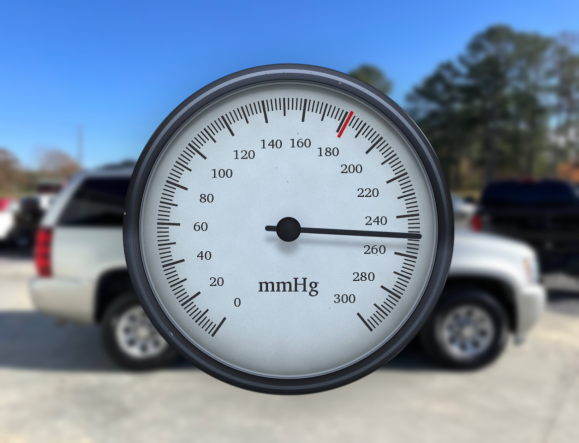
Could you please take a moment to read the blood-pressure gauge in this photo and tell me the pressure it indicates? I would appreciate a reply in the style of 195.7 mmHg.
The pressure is 250 mmHg
